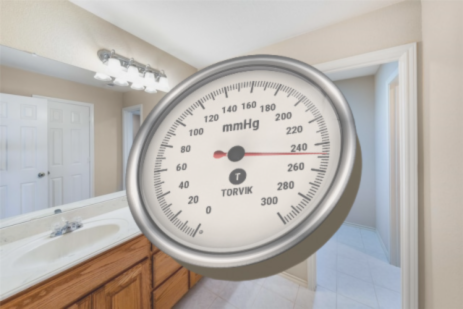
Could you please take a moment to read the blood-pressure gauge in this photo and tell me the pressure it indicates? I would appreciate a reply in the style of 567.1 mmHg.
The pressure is 250 mmHg
